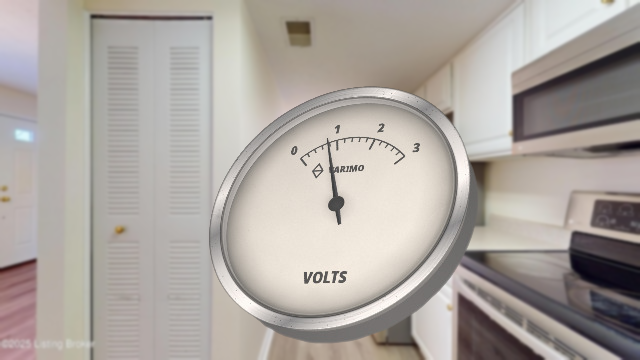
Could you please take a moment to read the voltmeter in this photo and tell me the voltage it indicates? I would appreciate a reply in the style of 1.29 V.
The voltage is 0.8 V
